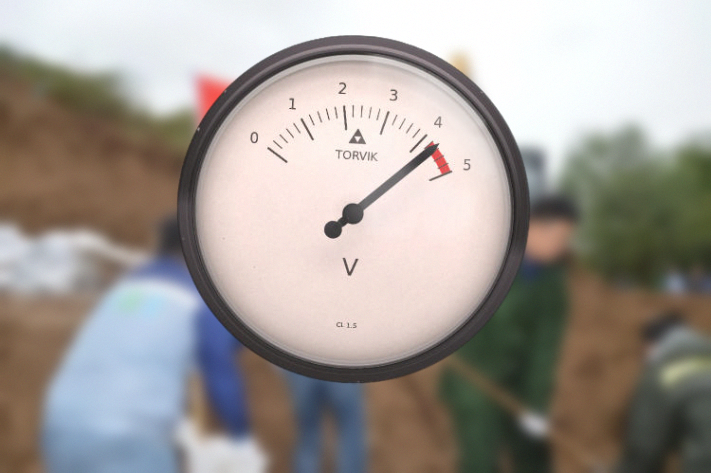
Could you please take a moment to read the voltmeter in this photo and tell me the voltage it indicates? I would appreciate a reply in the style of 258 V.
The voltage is 4.3 V
